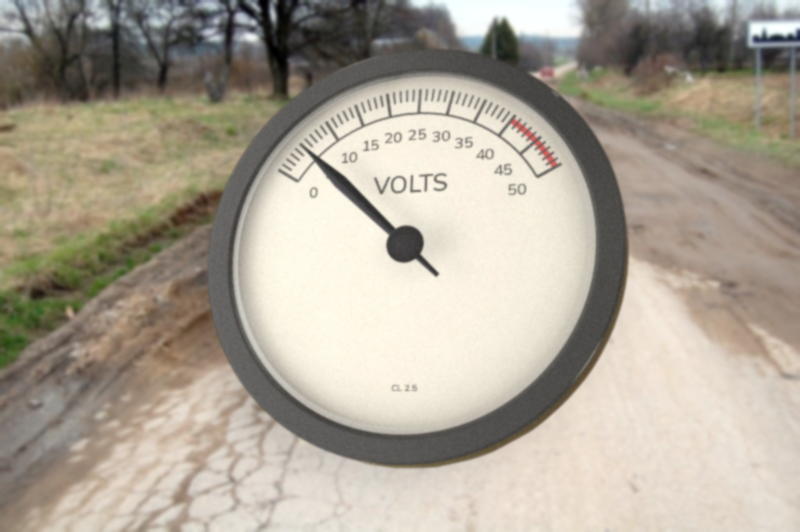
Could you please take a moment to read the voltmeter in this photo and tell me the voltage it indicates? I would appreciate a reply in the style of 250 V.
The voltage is 5 V
